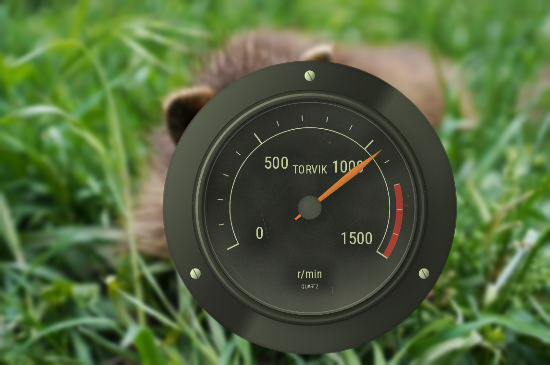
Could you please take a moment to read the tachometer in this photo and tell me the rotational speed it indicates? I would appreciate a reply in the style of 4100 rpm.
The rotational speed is 1050 rpm
